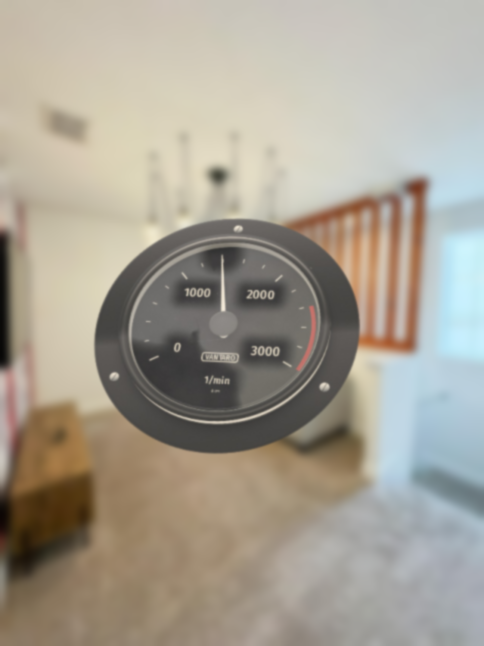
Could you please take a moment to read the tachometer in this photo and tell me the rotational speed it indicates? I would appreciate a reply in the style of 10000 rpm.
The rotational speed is 1400 rpm
